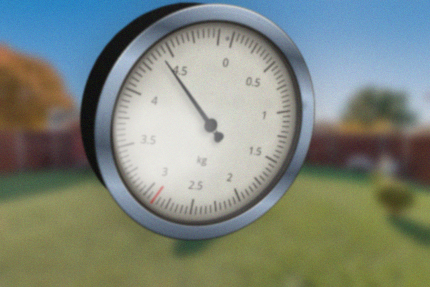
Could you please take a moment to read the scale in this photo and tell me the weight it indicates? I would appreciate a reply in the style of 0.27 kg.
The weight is 4.4 kg
